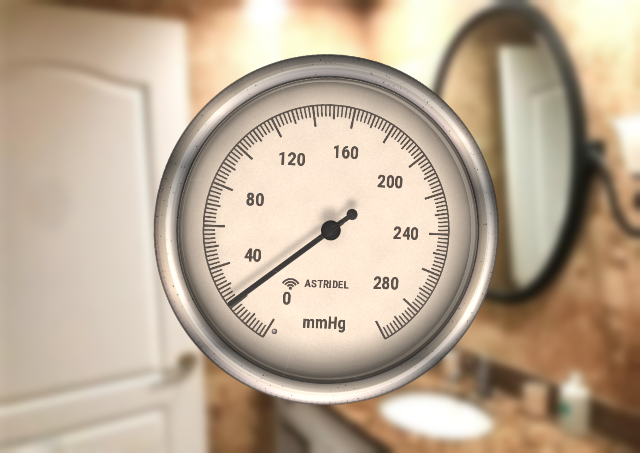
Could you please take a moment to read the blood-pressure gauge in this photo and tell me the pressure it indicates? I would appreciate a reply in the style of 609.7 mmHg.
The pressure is 22 mmHg
